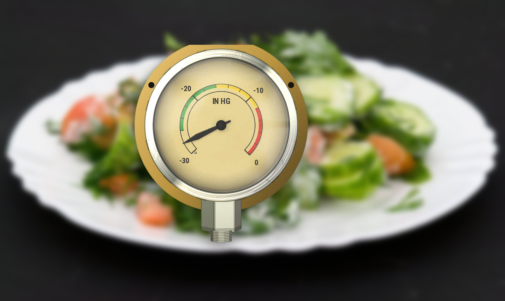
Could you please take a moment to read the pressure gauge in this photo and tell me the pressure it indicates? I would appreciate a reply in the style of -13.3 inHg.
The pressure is -28 inHg
